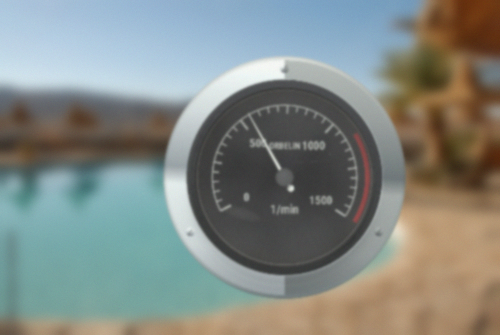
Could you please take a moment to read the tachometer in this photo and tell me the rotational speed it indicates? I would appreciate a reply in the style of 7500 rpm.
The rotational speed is 550 rpm
